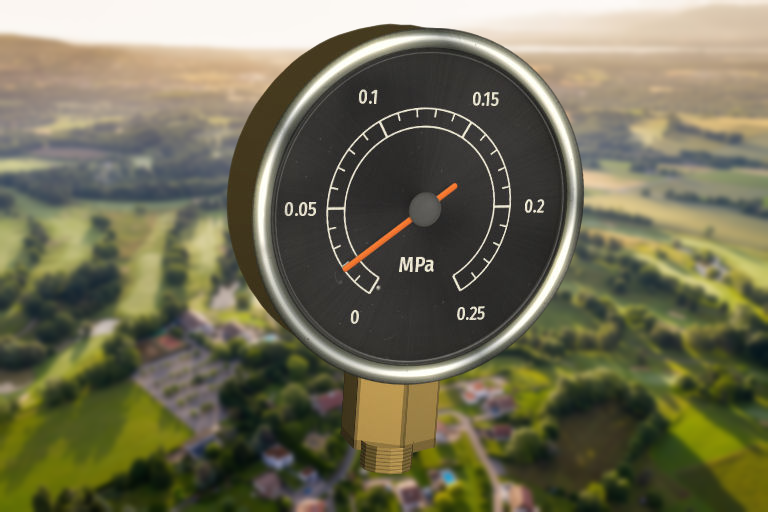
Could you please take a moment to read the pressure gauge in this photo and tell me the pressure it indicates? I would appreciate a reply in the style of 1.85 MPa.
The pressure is 0.02 MPa
